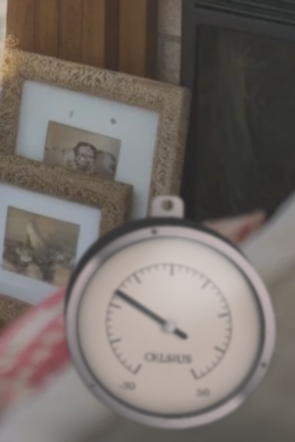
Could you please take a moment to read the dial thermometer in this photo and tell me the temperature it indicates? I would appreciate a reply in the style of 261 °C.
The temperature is -6 °C
